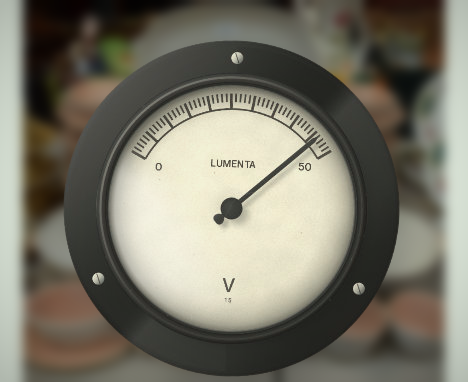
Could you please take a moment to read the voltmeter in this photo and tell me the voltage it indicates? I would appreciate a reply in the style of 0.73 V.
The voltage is 46 V
